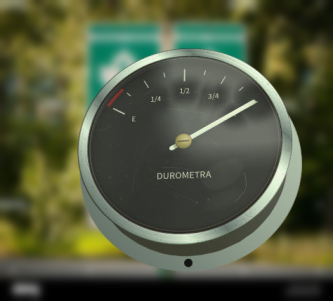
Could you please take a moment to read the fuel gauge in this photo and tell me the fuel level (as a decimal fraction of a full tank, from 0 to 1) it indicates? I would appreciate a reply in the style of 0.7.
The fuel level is 1
